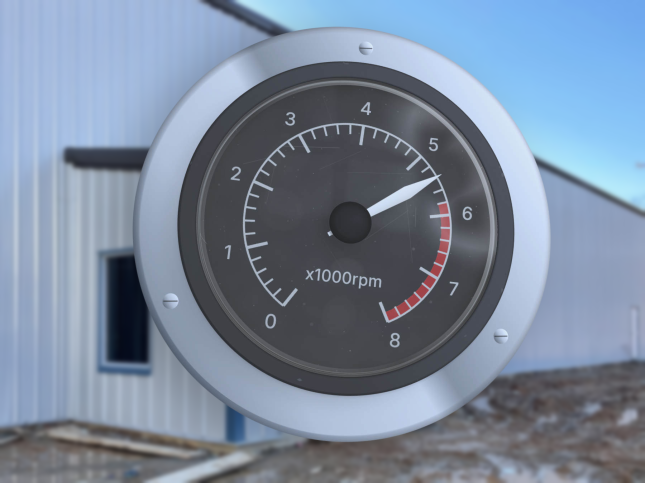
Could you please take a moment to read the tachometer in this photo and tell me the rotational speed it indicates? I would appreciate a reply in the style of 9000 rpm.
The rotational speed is 5400 rpm
